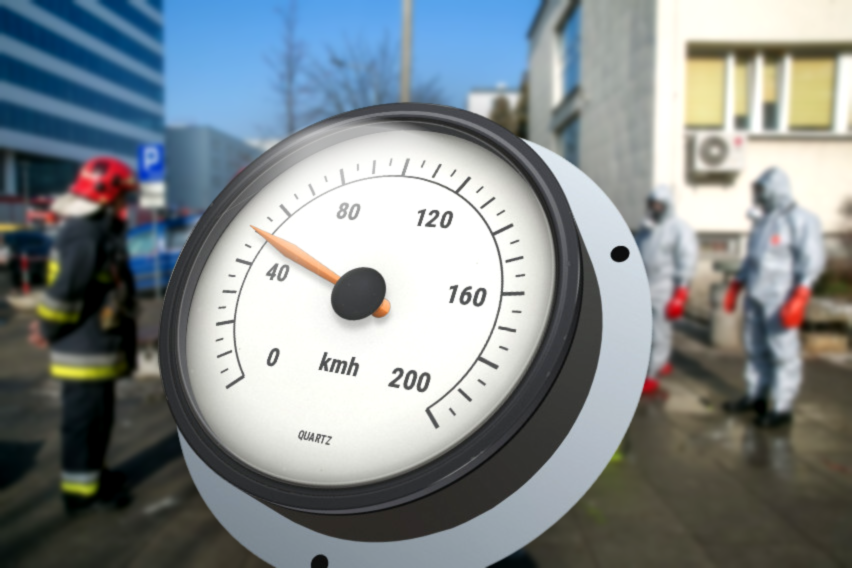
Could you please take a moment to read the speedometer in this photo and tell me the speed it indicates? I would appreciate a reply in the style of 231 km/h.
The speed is 50 km/h
